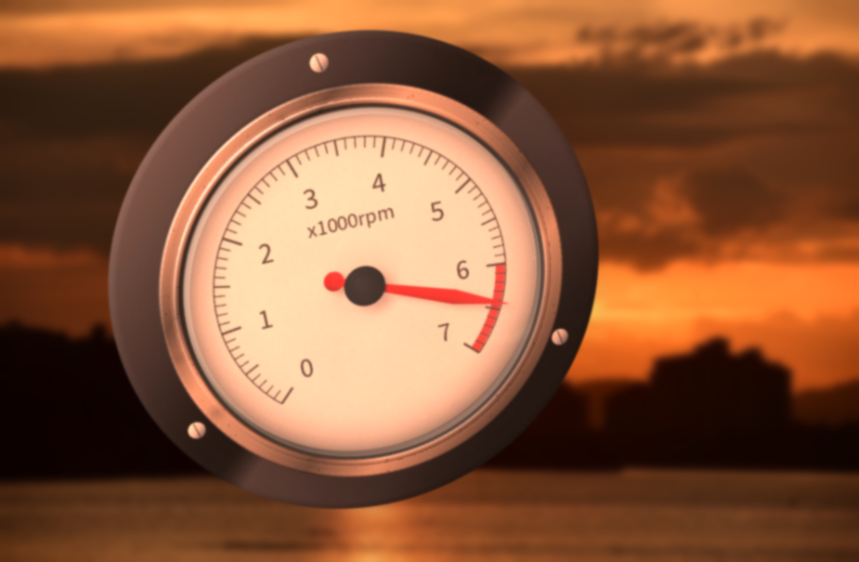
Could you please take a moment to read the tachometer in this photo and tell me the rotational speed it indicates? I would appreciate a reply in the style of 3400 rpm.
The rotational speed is 6400 rpm
